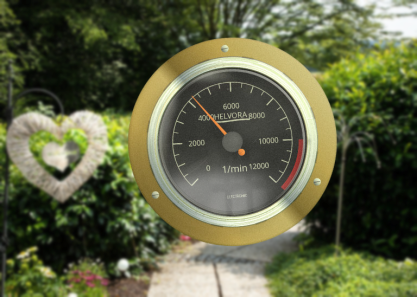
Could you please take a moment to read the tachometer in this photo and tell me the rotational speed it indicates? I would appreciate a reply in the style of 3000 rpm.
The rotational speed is 4250 rpm
